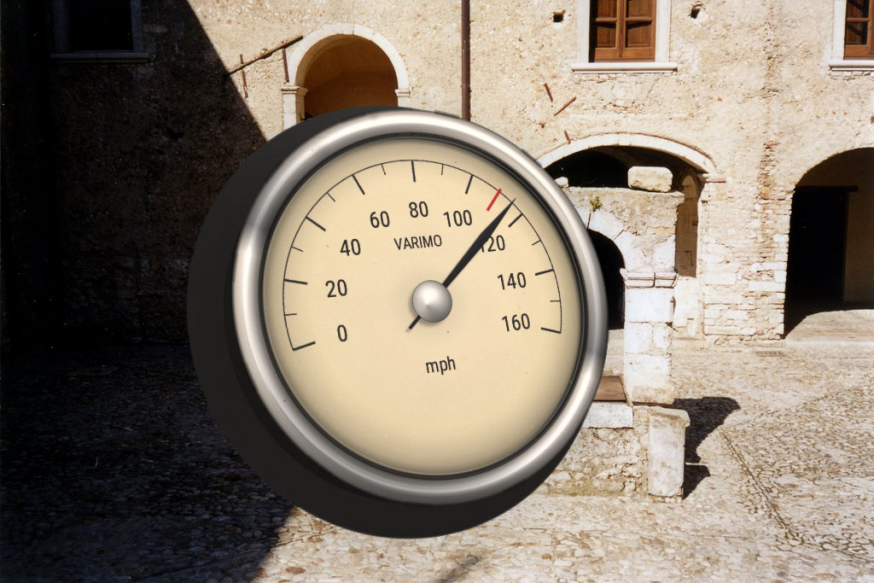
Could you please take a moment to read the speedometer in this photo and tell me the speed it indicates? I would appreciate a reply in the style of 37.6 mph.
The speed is 115 mph
